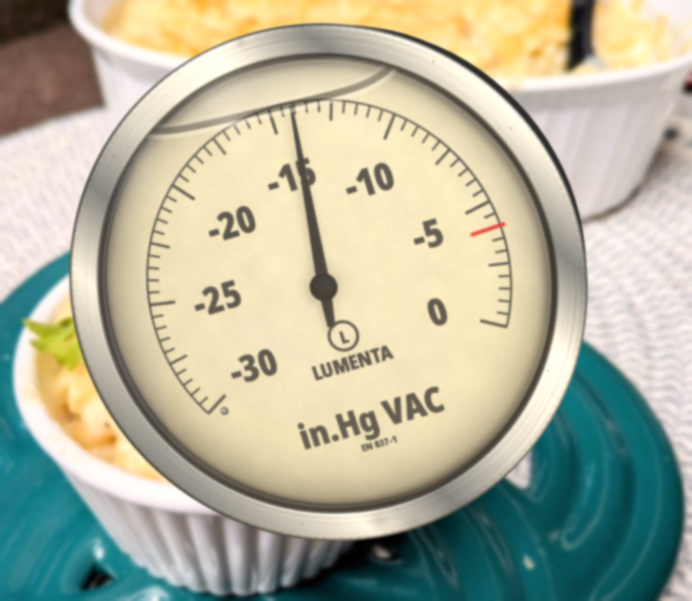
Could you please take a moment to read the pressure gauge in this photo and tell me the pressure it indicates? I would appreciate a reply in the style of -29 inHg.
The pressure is -14 inHg
